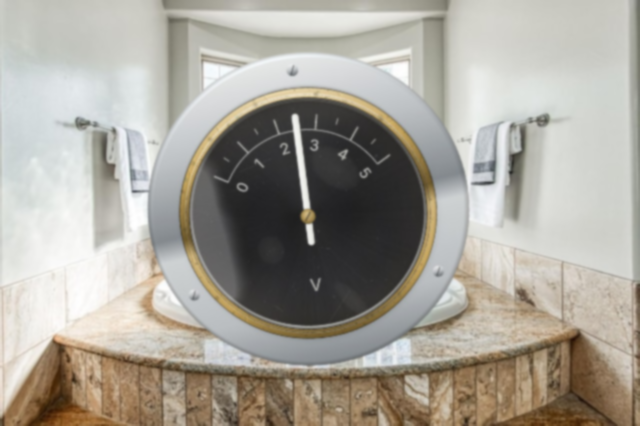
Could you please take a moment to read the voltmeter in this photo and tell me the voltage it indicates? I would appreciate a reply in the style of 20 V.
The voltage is 2.5 V
